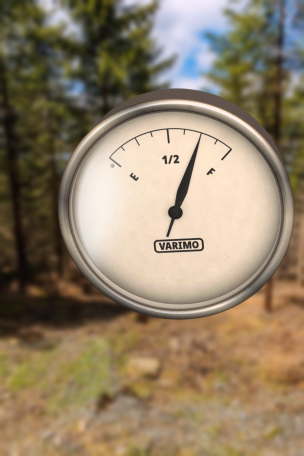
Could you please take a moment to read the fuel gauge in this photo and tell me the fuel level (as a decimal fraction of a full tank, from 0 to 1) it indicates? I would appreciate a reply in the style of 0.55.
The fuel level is 0.75
